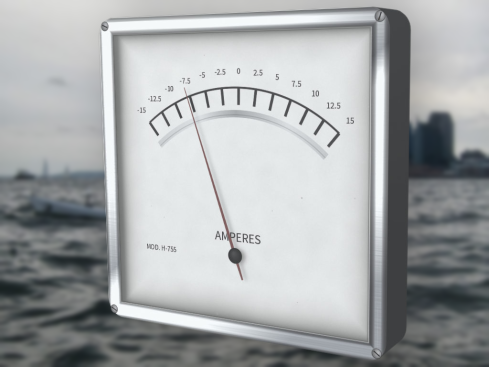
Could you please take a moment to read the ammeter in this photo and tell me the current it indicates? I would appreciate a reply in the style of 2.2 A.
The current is -7.5 A
